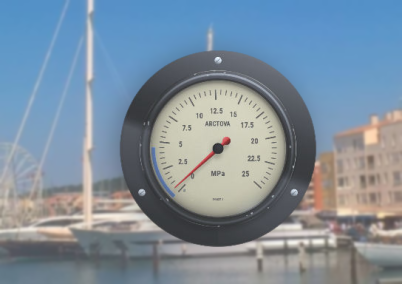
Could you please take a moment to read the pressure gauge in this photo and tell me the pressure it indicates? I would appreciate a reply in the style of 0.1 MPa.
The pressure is 0.5 MPa
